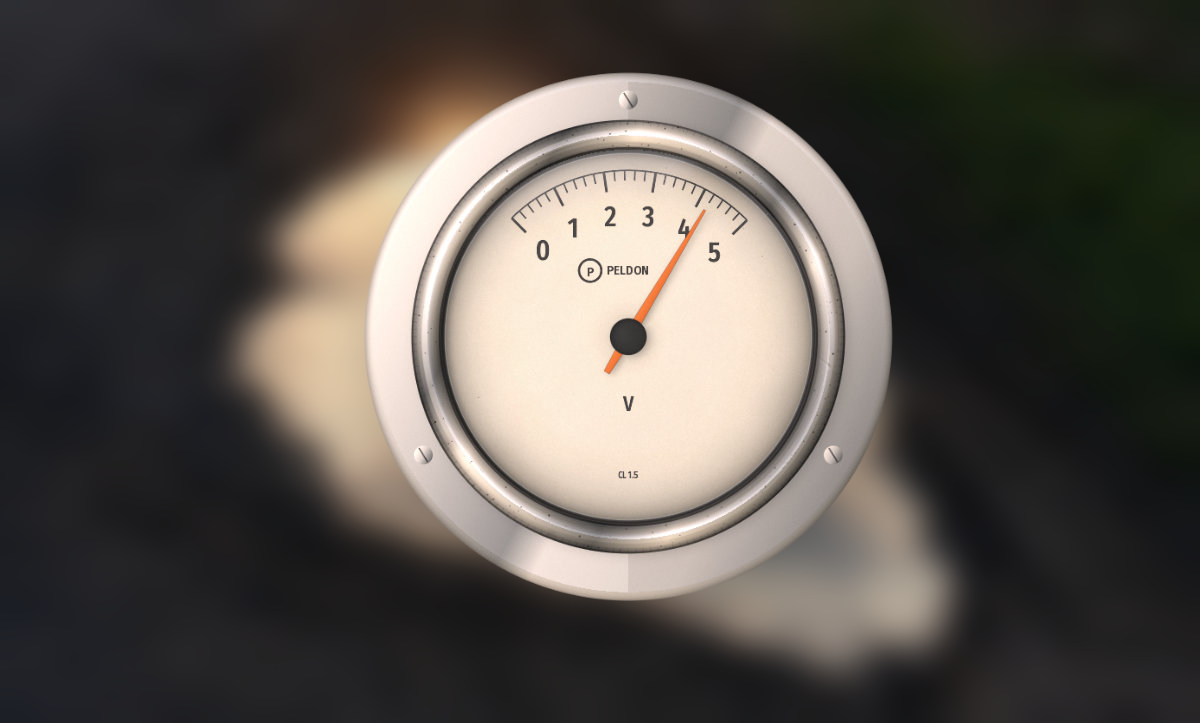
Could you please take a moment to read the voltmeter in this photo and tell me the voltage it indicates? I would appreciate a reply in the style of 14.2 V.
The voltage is 4.2 V
